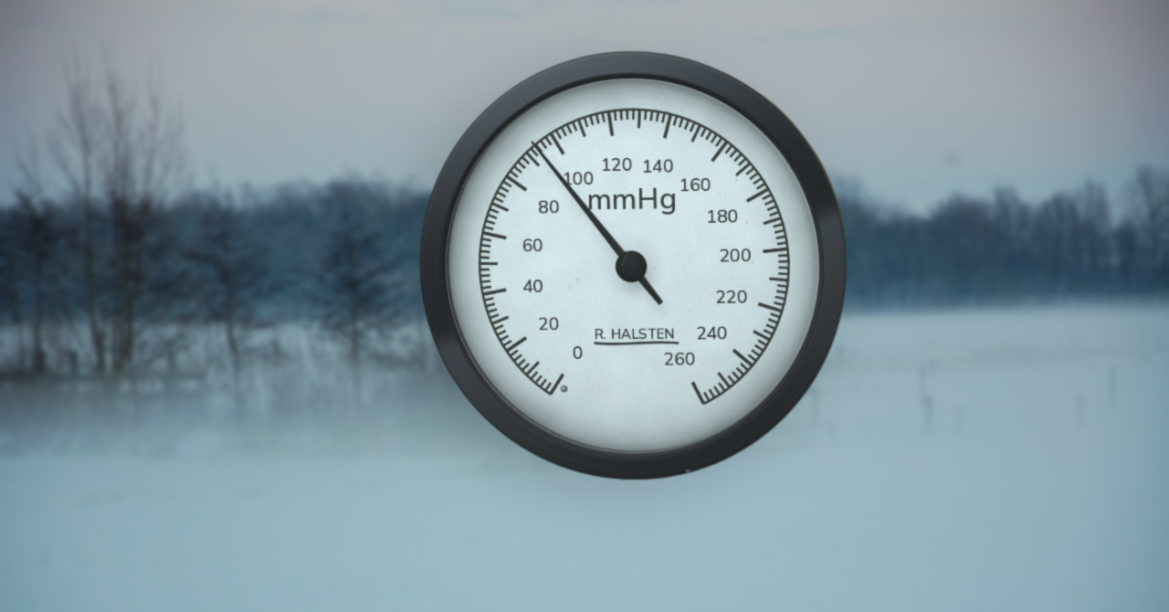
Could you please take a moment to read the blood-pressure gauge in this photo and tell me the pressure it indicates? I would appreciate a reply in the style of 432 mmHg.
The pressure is 94 mmHg
